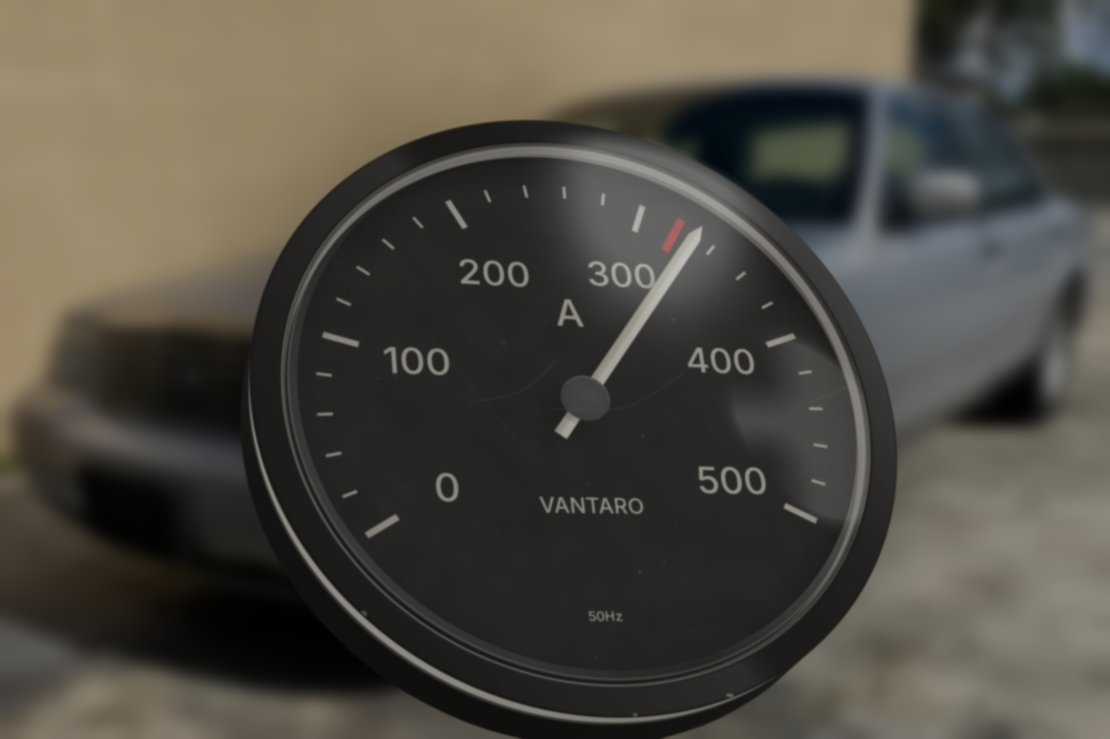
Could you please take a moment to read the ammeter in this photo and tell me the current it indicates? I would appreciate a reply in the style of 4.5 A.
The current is 330 A
